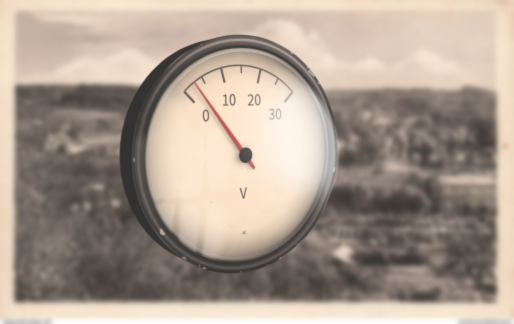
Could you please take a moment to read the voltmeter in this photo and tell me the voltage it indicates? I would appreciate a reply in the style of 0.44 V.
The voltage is 2.5 V
